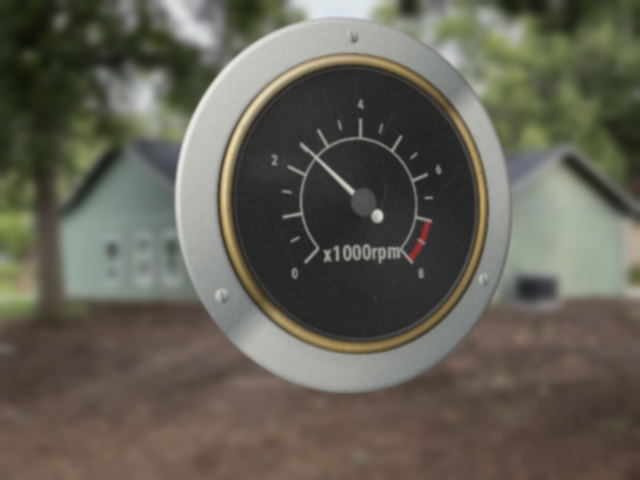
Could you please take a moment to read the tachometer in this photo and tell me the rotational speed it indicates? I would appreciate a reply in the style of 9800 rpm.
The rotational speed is 2500 rpm
